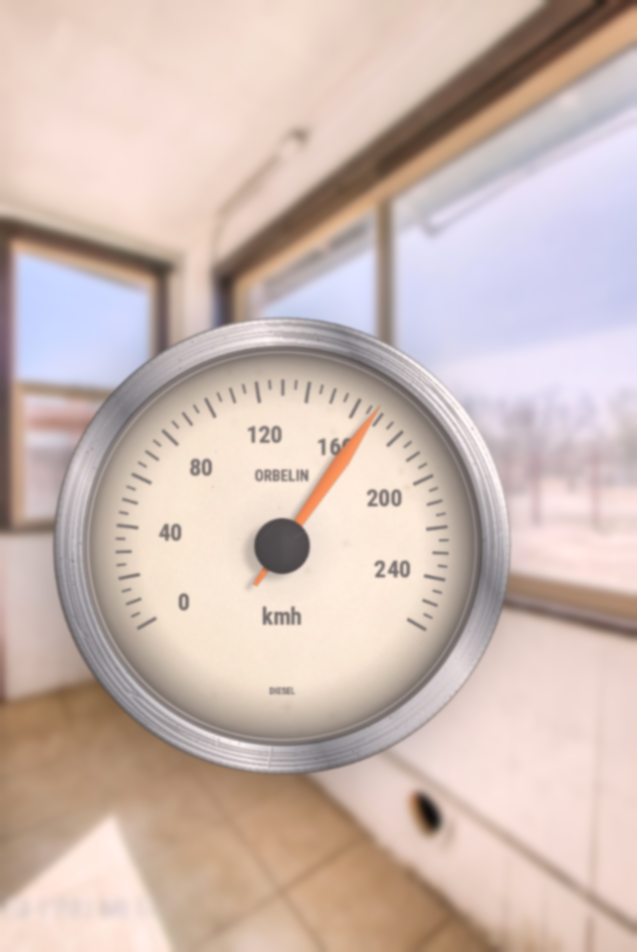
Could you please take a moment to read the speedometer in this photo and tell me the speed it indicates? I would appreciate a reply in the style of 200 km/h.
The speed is 167.5 km/h
